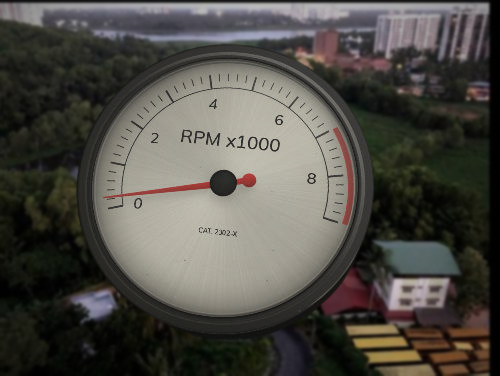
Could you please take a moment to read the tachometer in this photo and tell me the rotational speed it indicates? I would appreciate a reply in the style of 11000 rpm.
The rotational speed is 200 rpm
